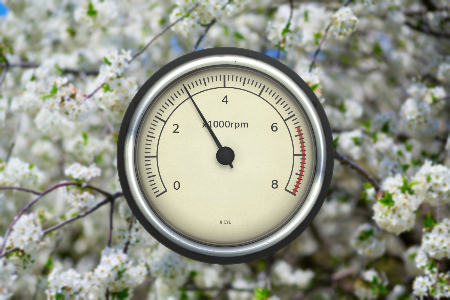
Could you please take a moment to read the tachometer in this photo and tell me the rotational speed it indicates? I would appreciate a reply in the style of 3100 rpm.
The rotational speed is 3000 rpm
